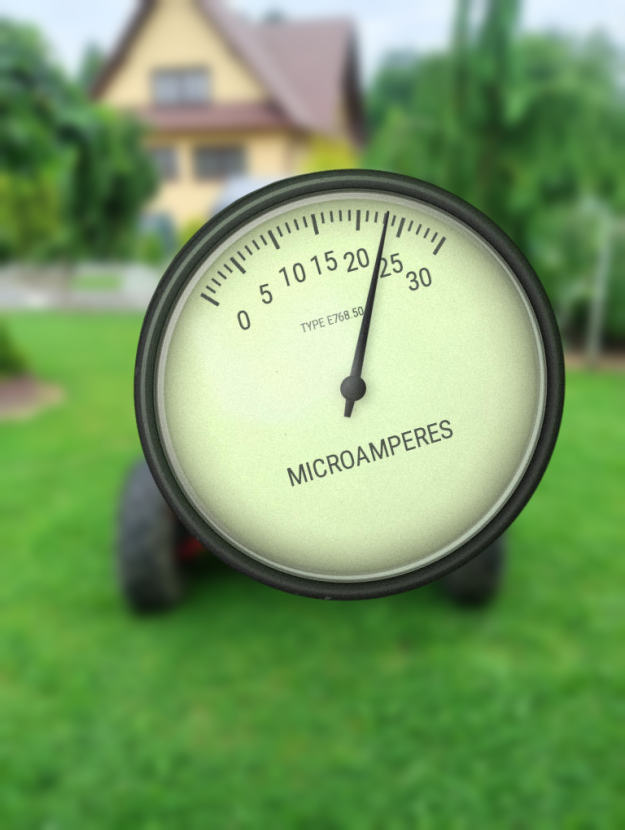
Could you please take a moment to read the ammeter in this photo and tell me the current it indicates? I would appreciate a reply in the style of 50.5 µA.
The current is 23 µA
